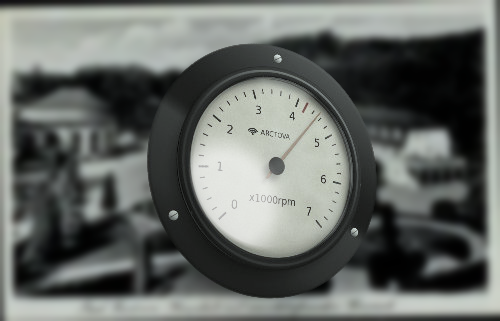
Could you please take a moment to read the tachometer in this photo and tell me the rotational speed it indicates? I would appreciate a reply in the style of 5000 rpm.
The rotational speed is 4500 rpm
